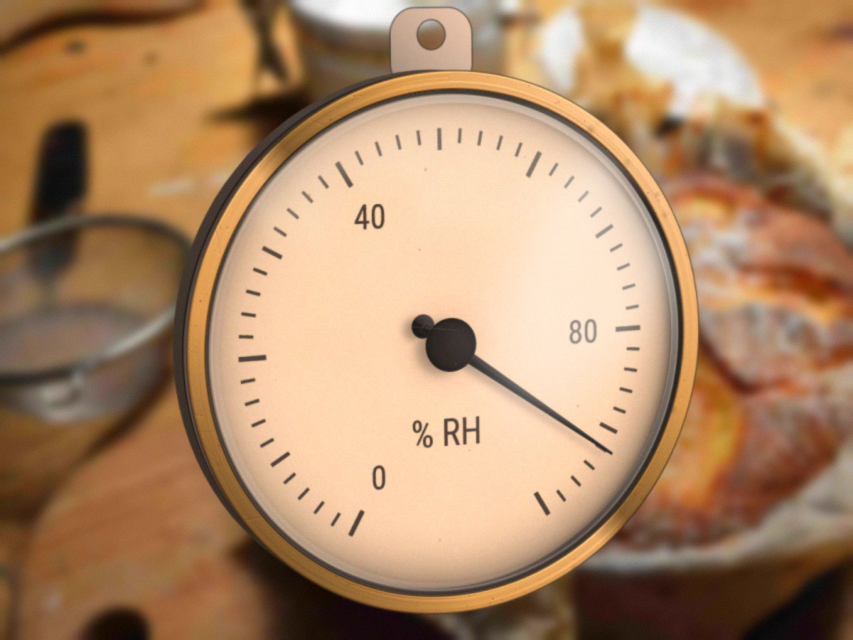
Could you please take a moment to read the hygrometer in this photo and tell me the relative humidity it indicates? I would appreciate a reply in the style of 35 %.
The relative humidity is 92 %
